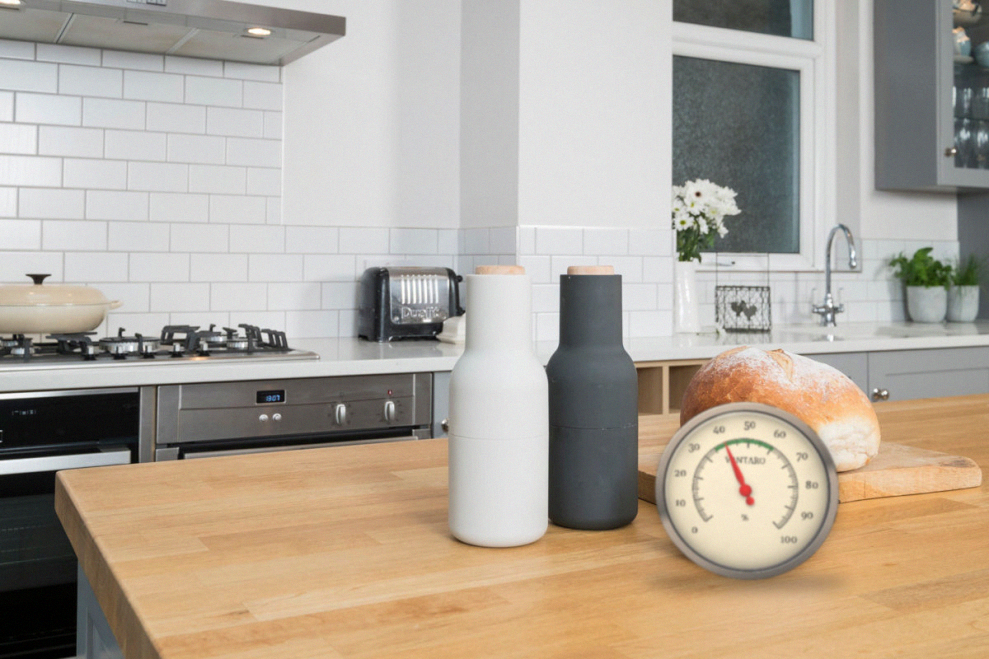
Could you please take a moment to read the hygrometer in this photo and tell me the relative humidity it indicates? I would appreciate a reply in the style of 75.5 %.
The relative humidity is 40 %
